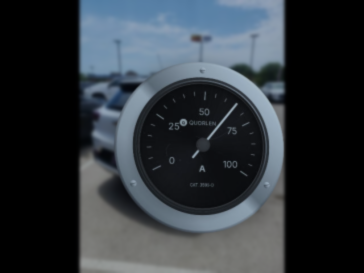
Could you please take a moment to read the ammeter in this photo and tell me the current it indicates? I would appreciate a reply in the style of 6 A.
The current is 65 A
